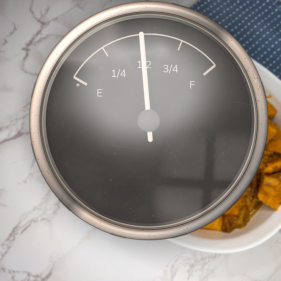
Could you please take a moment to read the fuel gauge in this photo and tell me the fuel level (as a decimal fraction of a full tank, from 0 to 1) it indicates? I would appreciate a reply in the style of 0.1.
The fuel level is 0.5
